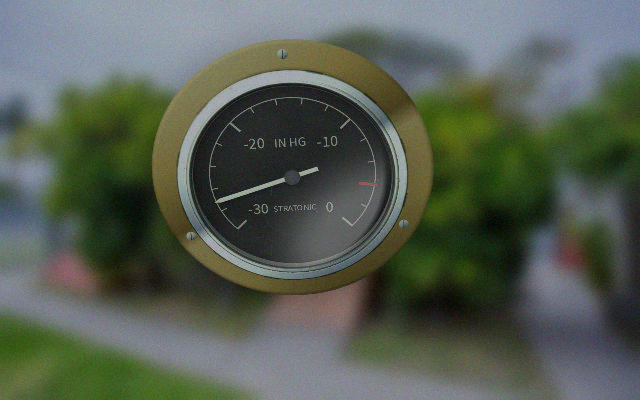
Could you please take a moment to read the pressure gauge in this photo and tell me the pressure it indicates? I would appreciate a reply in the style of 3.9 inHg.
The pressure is -27 inHg
